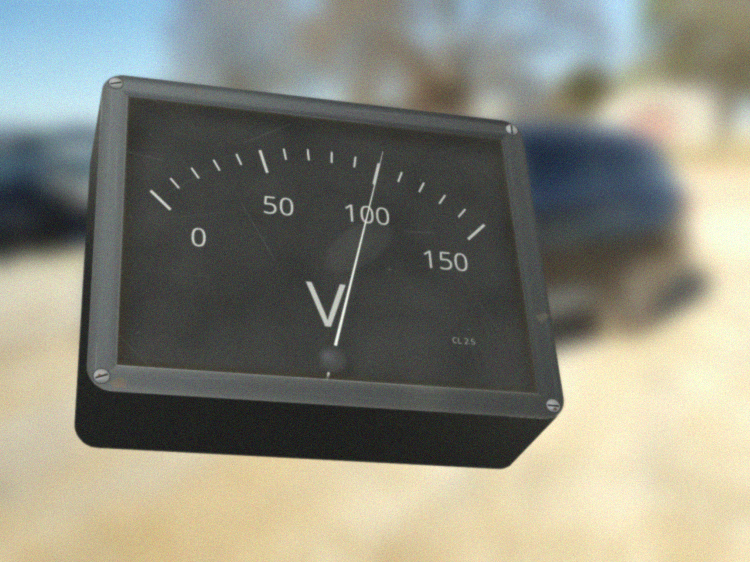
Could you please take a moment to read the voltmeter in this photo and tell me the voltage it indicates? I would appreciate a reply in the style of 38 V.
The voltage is 100 V
